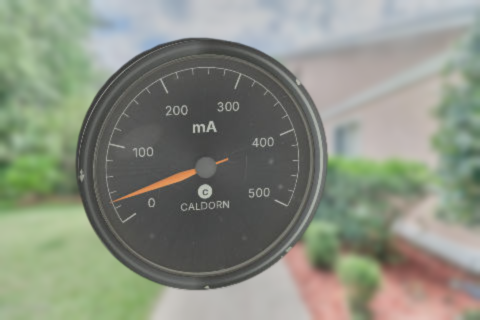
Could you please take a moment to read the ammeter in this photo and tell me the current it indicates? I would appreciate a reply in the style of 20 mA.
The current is 30 mA
